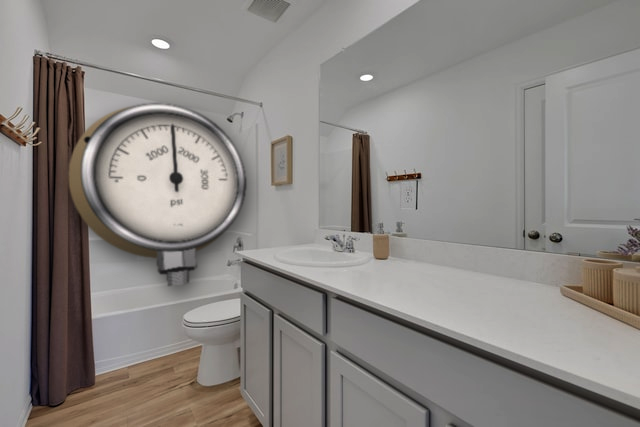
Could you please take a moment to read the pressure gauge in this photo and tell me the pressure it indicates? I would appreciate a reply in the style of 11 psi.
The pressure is 1500 psi
